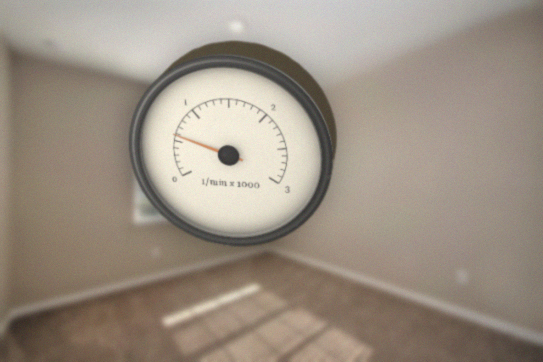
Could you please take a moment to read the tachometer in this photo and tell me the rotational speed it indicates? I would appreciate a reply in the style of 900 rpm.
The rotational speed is 600 rpm
